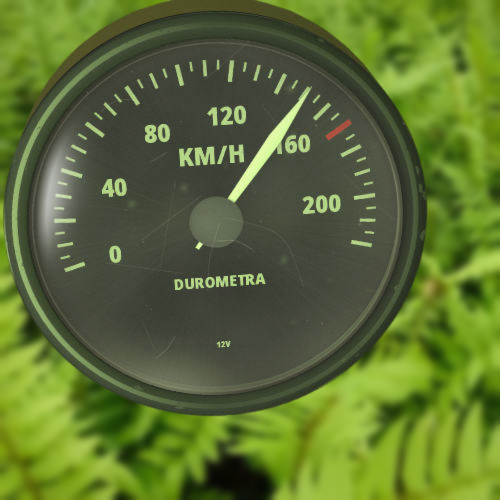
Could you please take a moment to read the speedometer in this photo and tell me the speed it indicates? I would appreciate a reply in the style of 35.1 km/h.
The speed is 150 km/h
